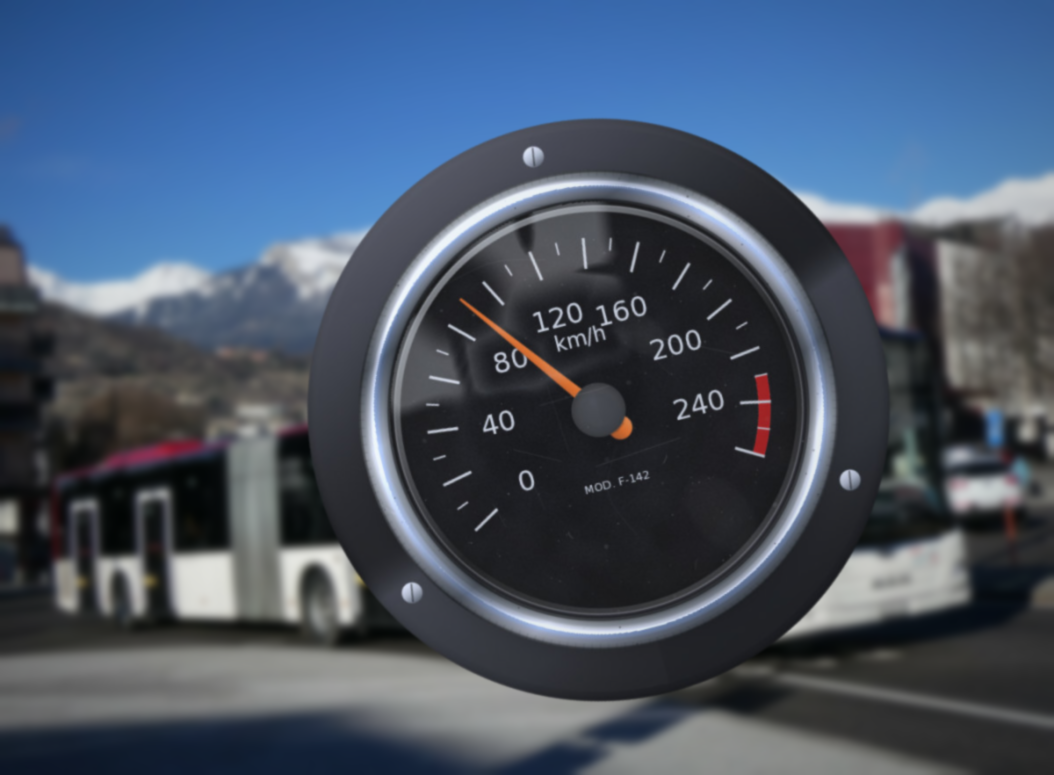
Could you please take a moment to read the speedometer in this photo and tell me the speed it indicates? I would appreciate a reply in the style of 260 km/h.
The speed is 90 km/h
